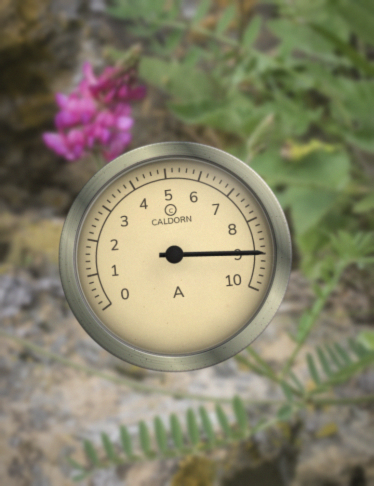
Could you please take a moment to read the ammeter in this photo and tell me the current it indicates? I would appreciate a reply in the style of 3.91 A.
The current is 9 A
